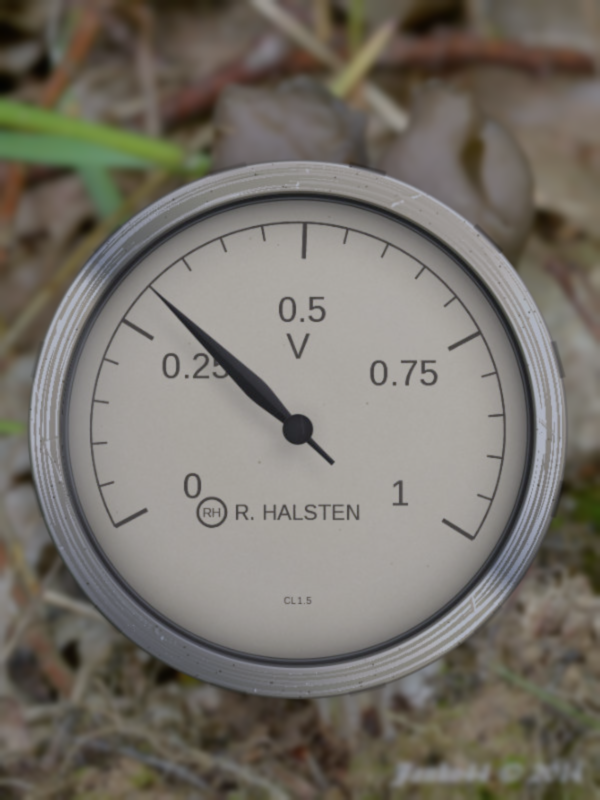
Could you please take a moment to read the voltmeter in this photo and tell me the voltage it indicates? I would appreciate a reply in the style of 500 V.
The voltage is 0.3 V
